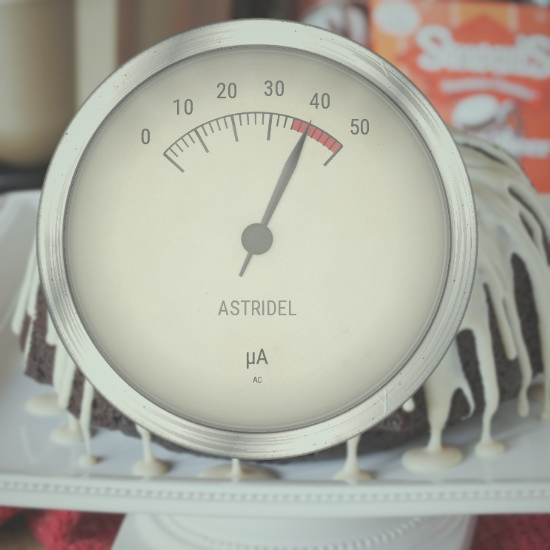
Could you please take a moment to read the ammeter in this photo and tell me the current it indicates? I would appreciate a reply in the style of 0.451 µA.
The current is 40 µA
